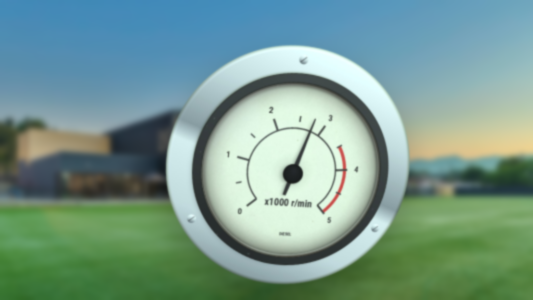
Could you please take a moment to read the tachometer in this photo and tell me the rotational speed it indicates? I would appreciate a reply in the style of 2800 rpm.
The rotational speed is 2750 rpm
